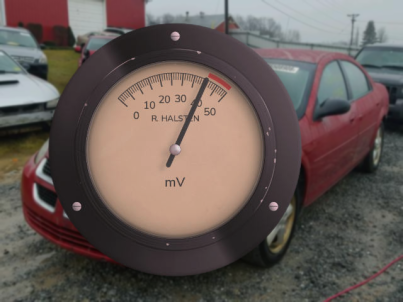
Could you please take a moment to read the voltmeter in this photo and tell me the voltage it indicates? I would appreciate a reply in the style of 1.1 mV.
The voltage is 40 mV
